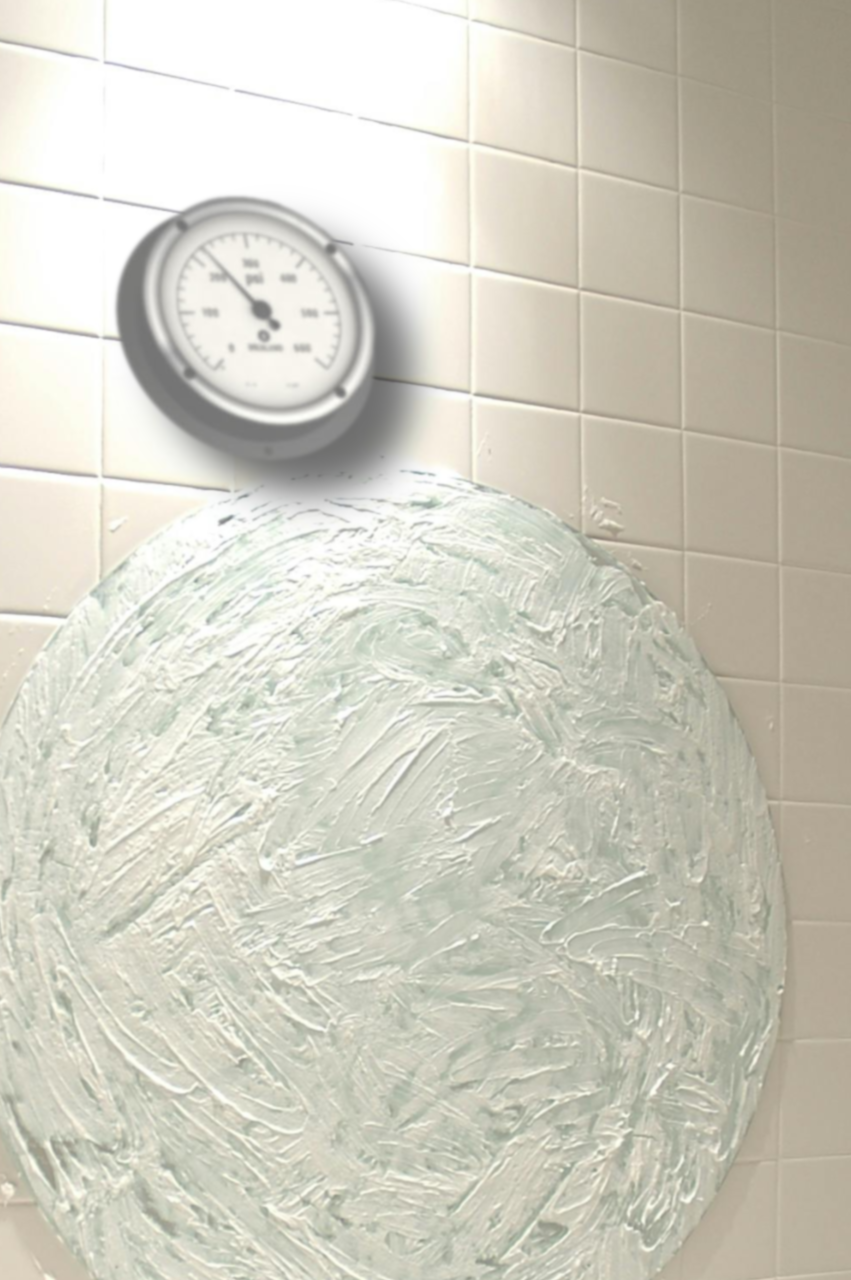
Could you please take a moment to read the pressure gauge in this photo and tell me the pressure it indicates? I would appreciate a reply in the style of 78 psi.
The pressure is 220 psi
